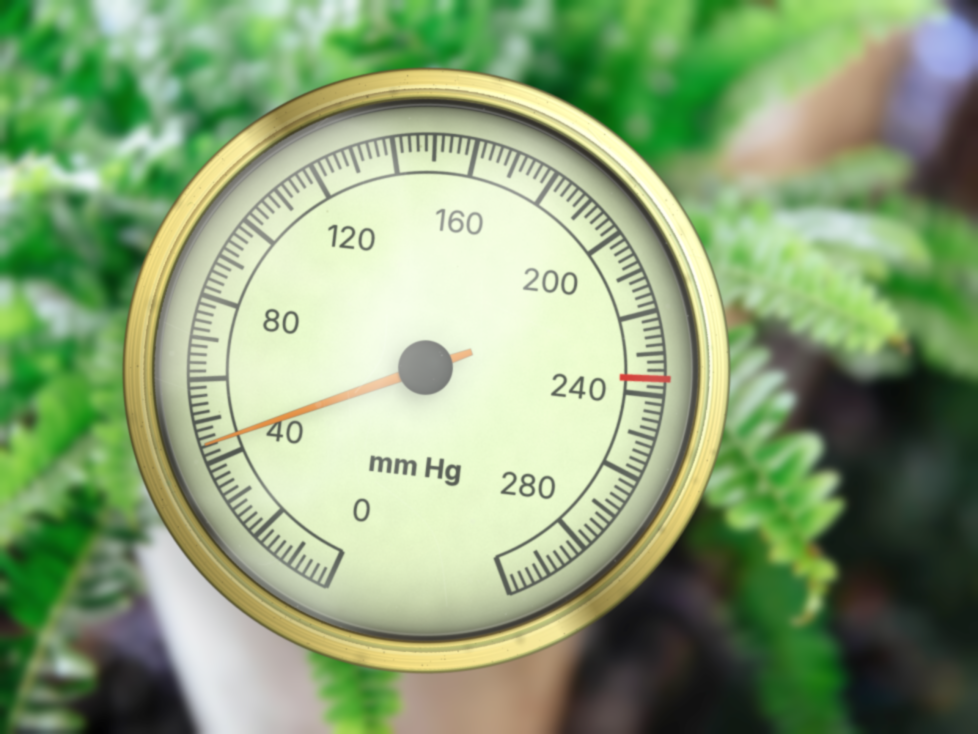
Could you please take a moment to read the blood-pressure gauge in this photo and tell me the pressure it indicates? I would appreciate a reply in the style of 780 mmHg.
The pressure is 44 mmHg
